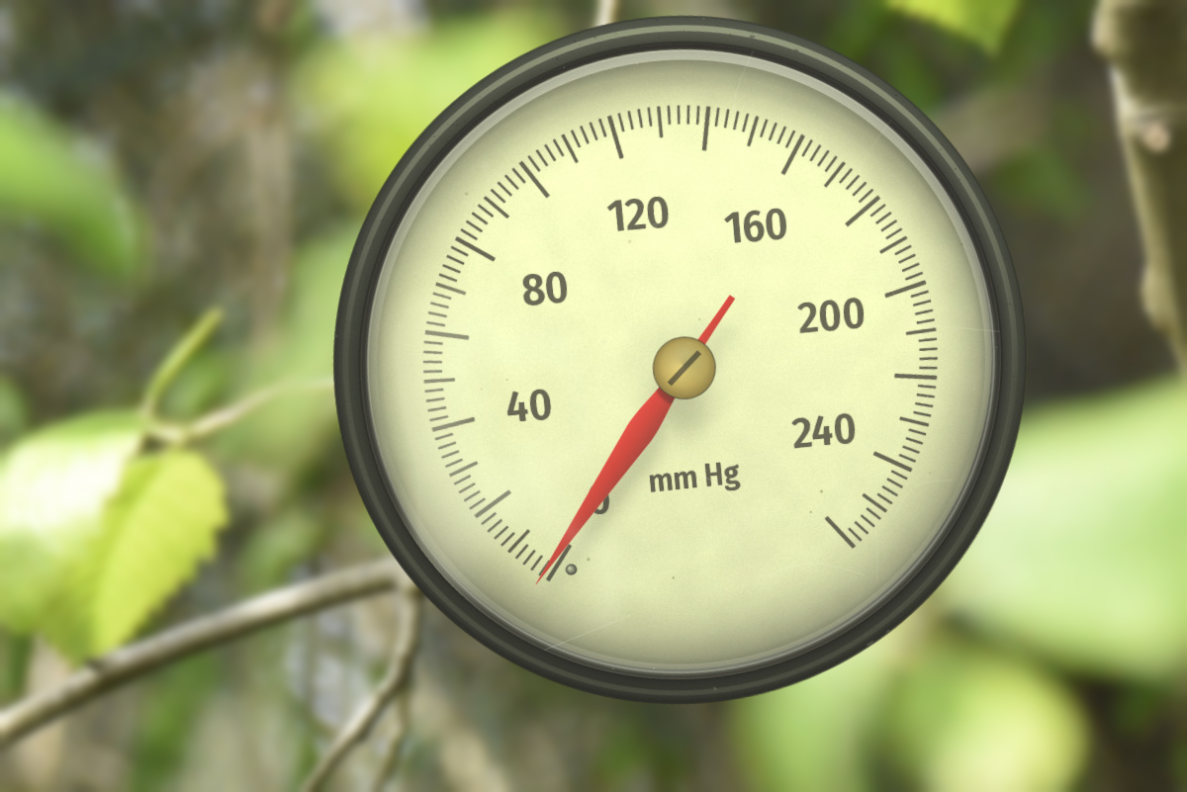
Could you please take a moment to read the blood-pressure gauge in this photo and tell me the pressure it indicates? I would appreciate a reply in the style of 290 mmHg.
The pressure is 2 mmHg
